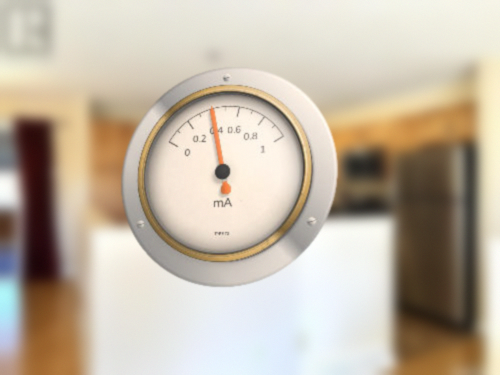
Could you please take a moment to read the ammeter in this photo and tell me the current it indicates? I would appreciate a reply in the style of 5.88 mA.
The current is 0.4 mA
